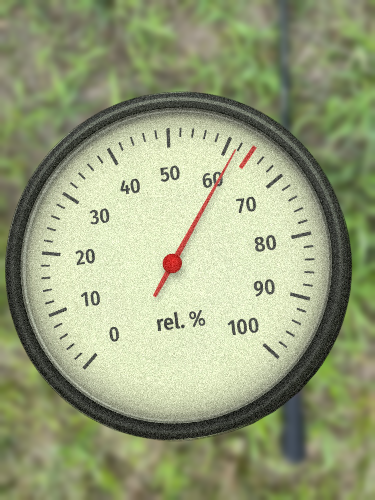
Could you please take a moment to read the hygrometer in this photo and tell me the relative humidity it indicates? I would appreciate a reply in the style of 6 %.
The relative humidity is 62 %
